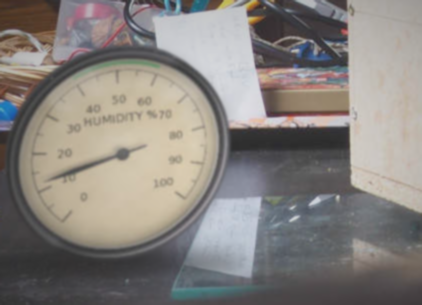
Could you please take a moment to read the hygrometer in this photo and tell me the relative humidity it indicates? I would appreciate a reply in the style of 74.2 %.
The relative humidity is 12.5 %
